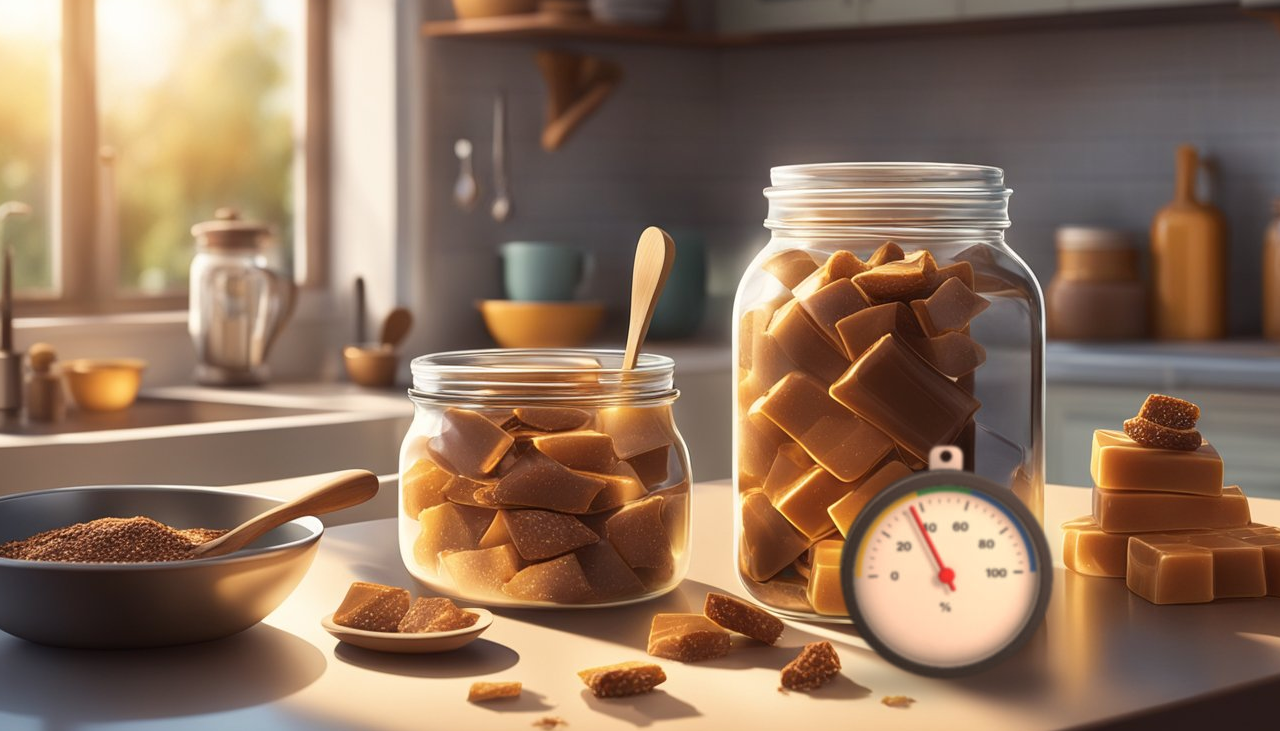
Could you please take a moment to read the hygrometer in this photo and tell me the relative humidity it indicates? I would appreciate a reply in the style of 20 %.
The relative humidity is 36 %
